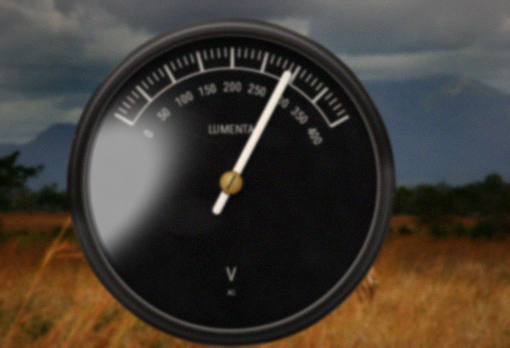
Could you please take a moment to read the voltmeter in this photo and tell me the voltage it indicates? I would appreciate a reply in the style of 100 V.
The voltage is 290 V
